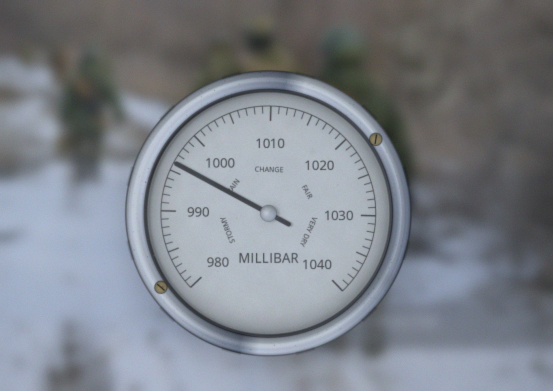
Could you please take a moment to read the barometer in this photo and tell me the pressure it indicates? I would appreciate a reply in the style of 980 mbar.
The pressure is 996 mbar
